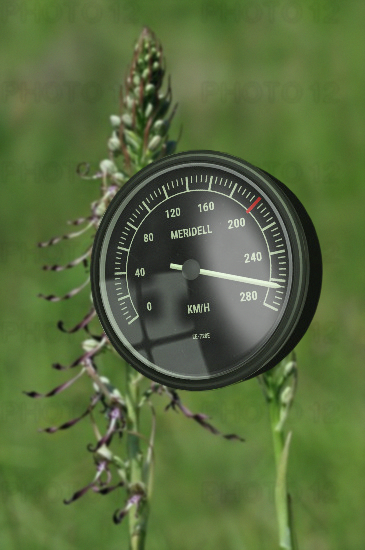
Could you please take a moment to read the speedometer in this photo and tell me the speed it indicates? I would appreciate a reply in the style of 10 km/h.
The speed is 264 km/h
